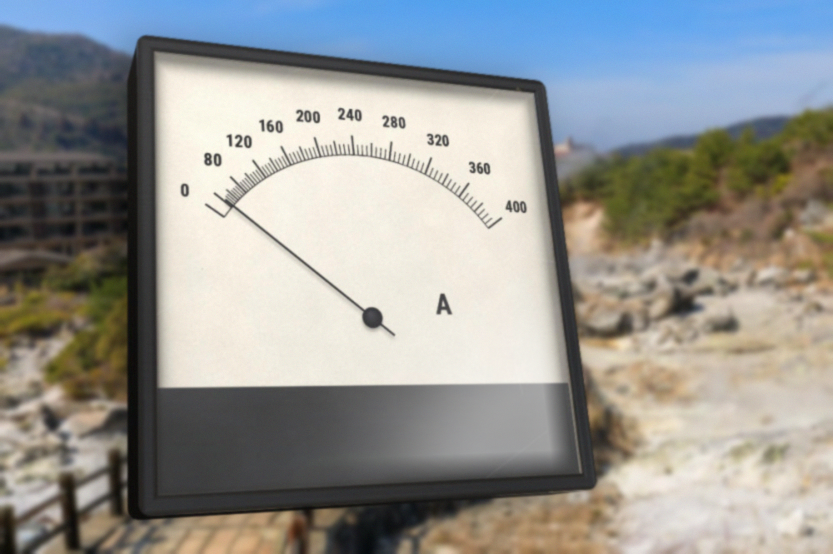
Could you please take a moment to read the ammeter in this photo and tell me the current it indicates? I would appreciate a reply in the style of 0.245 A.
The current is 40 A
